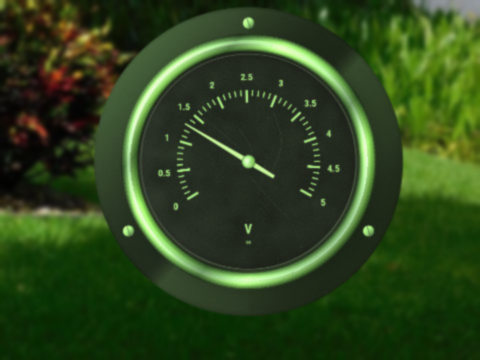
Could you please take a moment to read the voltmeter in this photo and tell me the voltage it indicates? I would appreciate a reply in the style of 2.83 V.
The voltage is 1.3 V
